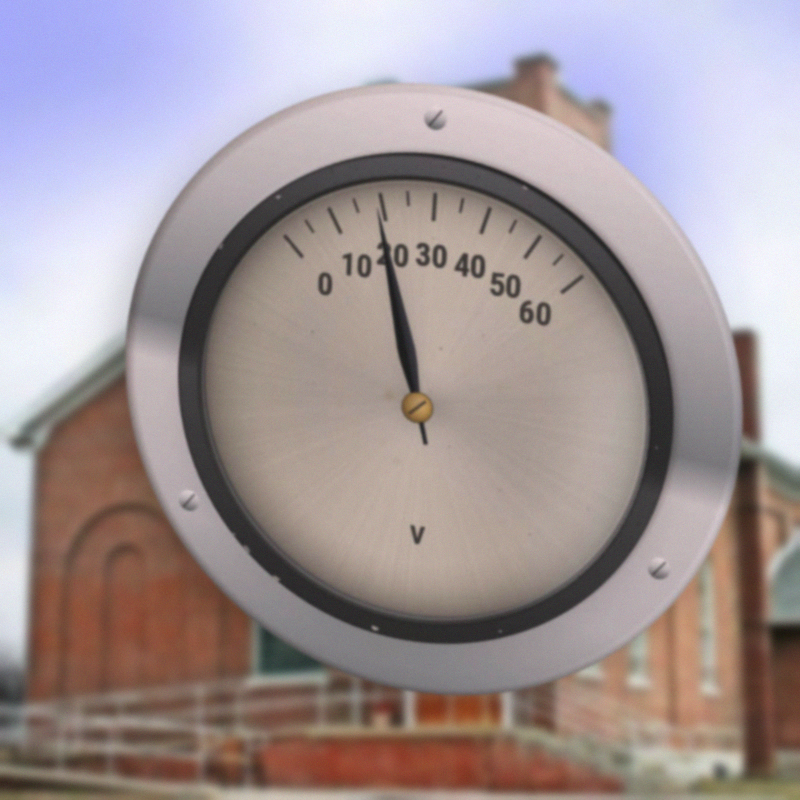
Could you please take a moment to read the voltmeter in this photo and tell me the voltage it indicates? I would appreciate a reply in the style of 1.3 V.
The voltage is 20 V
